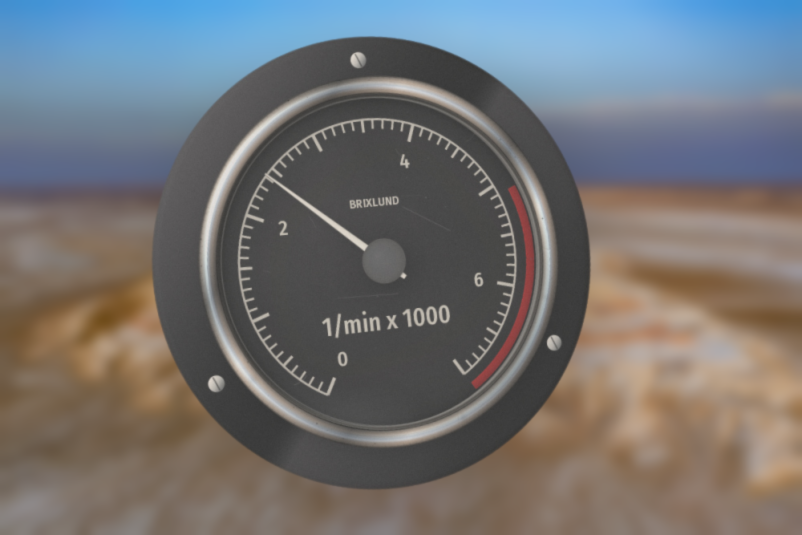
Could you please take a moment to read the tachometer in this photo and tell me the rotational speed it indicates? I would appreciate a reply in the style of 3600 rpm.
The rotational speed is 2400 rpm
